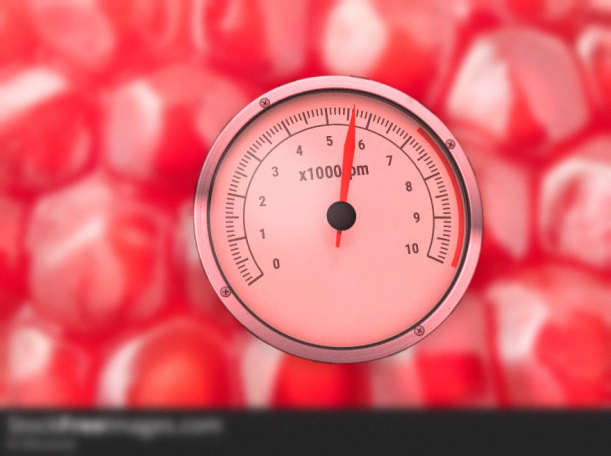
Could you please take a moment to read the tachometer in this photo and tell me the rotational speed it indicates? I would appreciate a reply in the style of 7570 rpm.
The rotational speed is 5600 rpm
